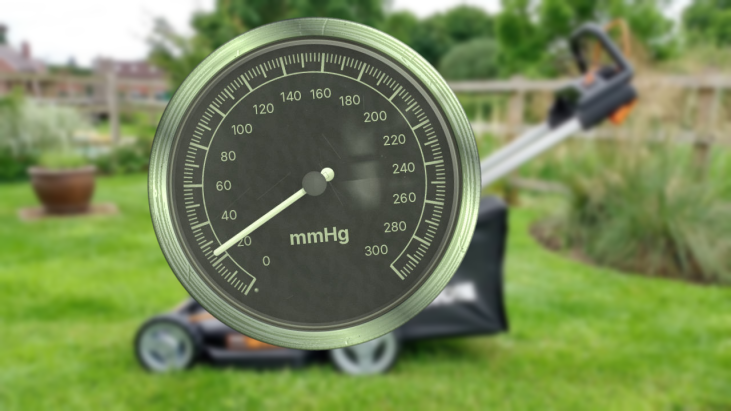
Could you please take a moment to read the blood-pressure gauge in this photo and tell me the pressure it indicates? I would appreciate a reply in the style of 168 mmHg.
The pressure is 24 mmHg
